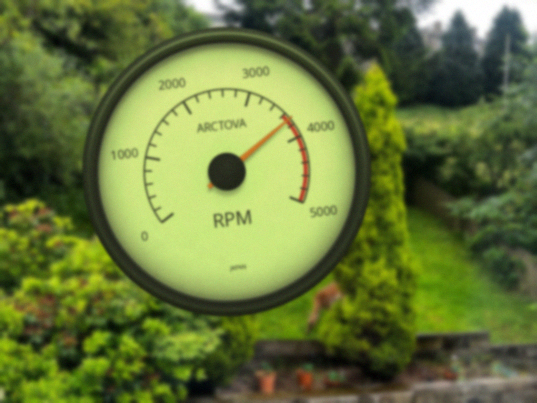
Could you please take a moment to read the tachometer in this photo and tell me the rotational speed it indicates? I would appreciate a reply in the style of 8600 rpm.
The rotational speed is 3700 rpm
